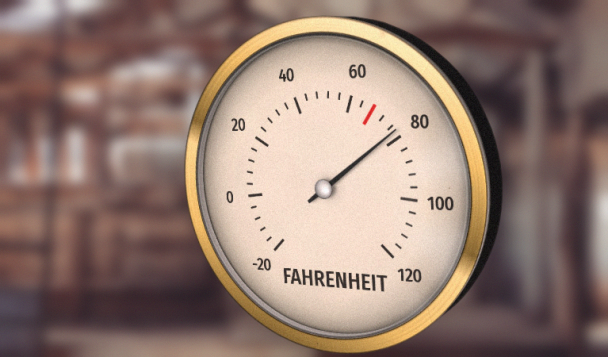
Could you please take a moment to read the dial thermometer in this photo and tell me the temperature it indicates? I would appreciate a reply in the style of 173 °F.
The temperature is 78 °F
